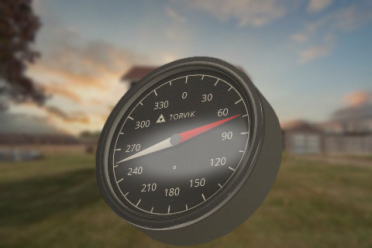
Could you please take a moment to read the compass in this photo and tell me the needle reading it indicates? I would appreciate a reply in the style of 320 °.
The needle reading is 75 °
